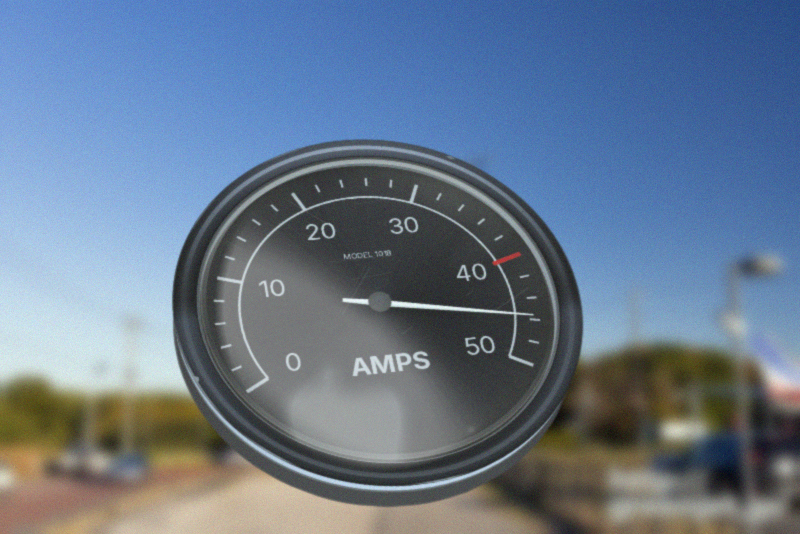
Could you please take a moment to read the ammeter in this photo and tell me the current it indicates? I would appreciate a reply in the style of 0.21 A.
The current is 46 A
